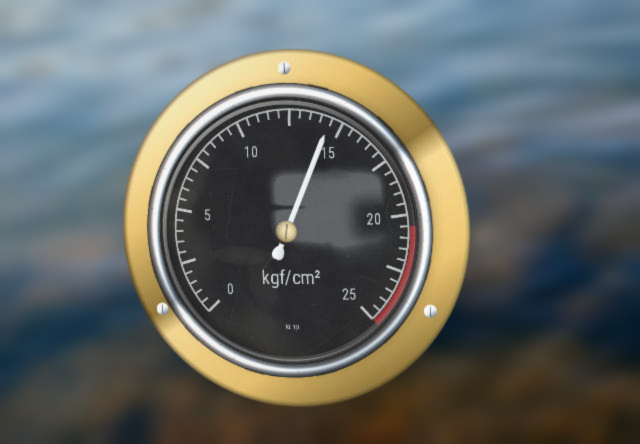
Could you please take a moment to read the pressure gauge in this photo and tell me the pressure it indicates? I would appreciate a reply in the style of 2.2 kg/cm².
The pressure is 14.5 kg/cm²
